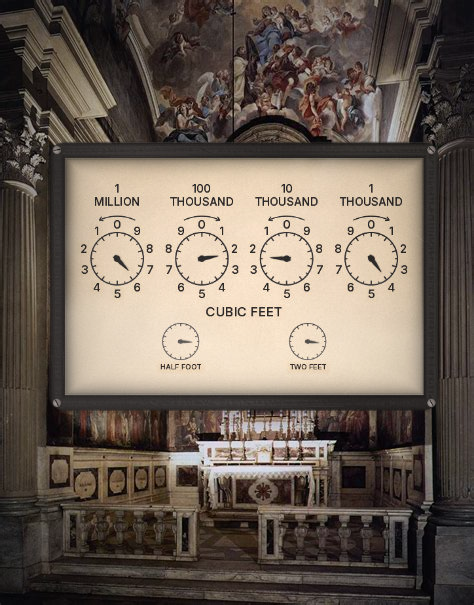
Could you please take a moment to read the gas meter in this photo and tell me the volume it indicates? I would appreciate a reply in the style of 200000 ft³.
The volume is 622400 ft³
